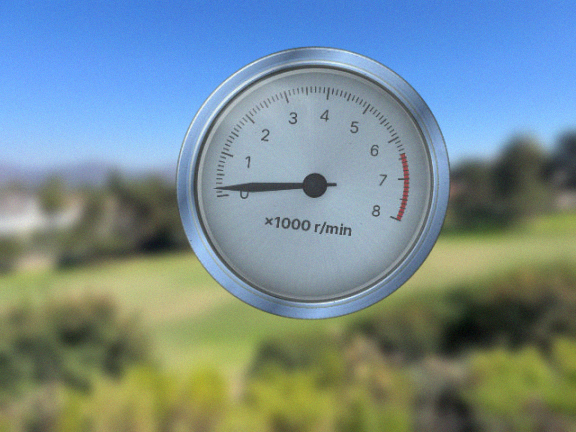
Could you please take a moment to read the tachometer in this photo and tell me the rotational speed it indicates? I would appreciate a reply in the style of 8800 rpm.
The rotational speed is 200 rpm
